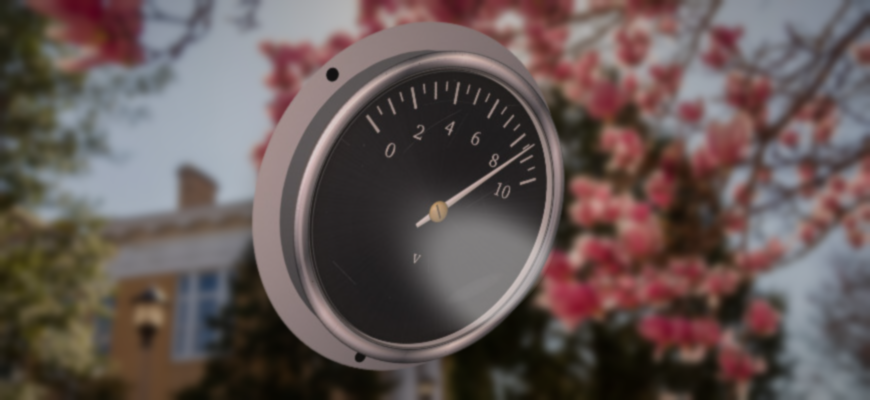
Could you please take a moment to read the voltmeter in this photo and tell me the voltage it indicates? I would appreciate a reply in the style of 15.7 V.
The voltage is 8.5 V
